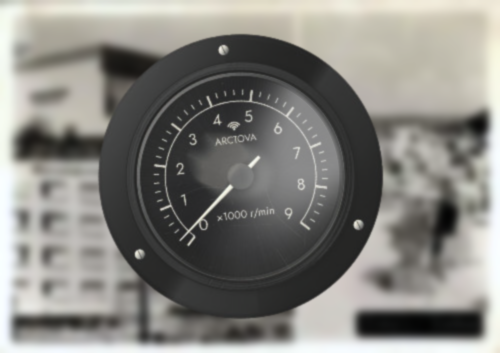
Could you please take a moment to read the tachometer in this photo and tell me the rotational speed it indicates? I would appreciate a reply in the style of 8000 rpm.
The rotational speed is 200 rpm
